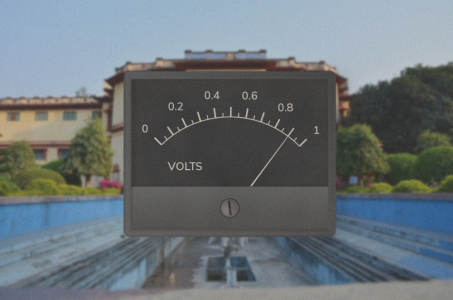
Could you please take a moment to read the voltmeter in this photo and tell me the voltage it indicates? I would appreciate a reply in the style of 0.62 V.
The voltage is 0.9 V
